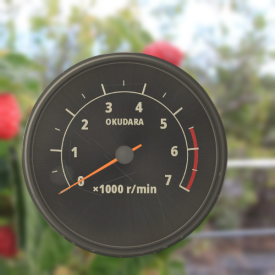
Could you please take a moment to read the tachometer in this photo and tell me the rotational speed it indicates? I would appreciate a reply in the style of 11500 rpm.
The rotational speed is 0 rpm
